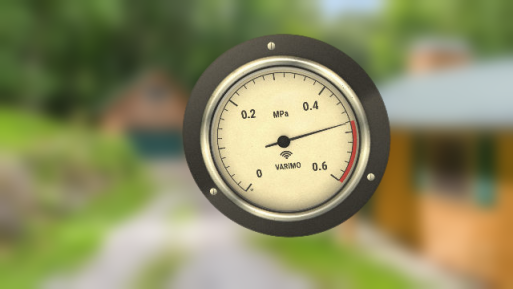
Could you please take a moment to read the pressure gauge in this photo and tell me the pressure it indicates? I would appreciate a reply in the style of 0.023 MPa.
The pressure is 0.48 MPa
